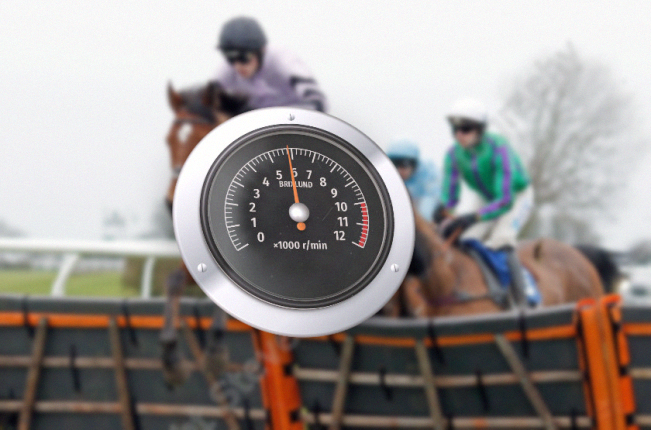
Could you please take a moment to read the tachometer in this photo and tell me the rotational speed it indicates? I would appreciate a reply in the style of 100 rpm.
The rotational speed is 5800 rpm
